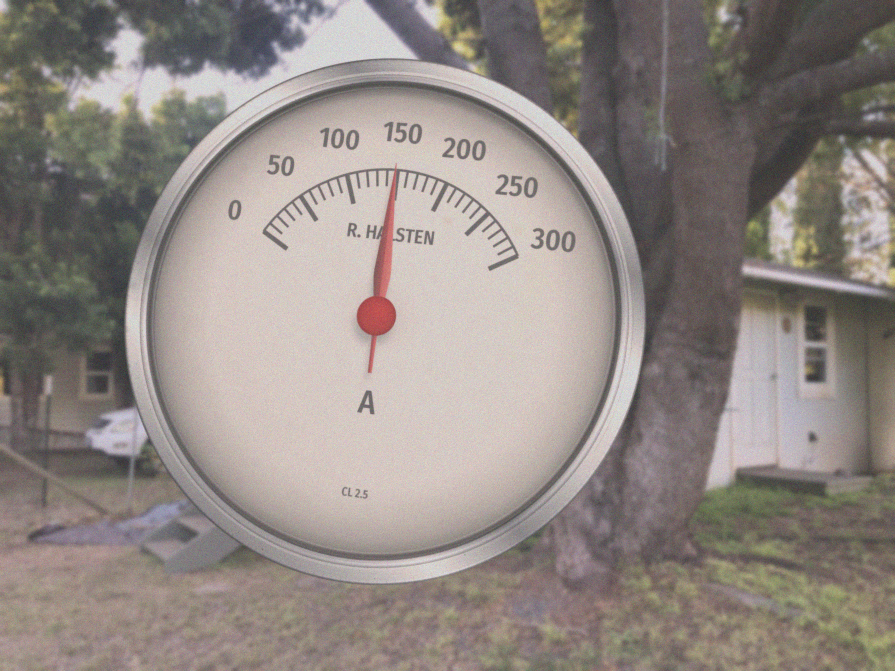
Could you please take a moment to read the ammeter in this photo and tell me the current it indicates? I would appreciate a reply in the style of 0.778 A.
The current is 150 A
